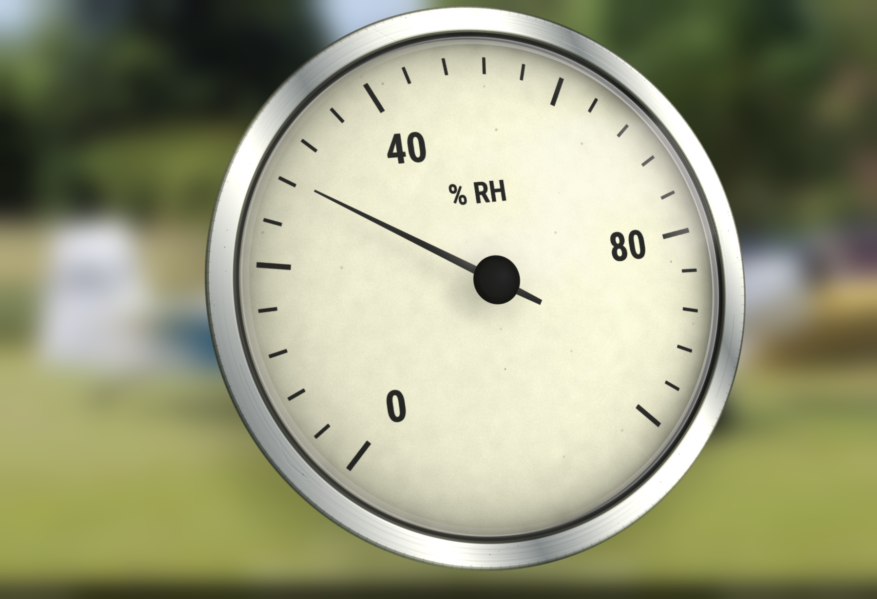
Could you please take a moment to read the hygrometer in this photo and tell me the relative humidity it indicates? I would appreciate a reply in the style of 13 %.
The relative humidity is 28 %
